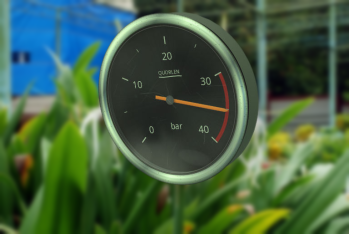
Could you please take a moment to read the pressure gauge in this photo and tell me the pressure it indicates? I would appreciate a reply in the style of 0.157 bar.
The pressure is 35 bar
